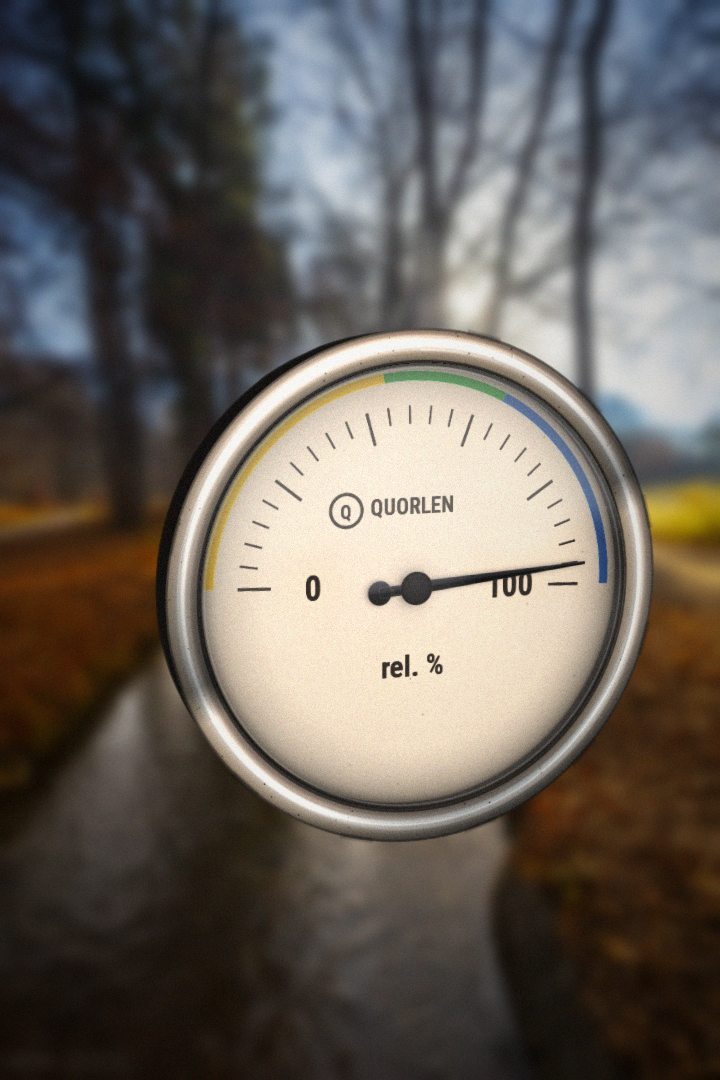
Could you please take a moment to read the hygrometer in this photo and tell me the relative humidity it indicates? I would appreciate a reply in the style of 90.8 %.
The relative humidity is 96 %
